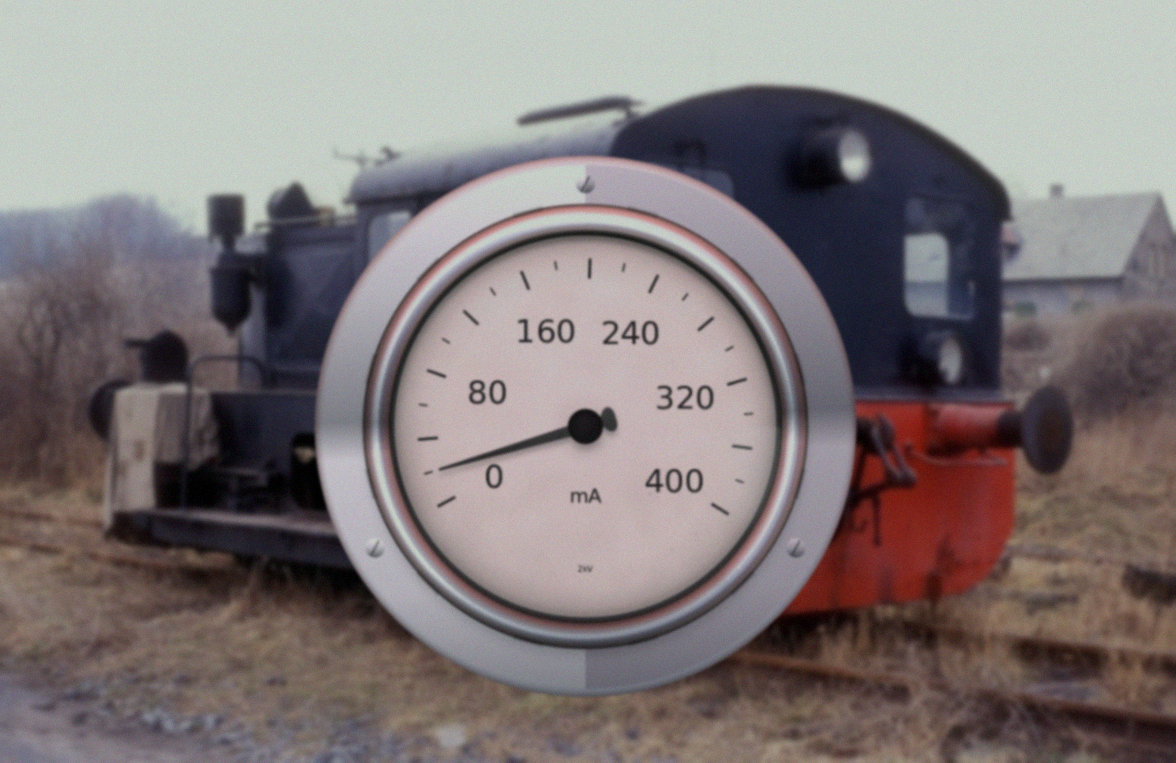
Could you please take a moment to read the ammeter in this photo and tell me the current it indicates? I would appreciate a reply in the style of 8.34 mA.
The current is 20 mA
